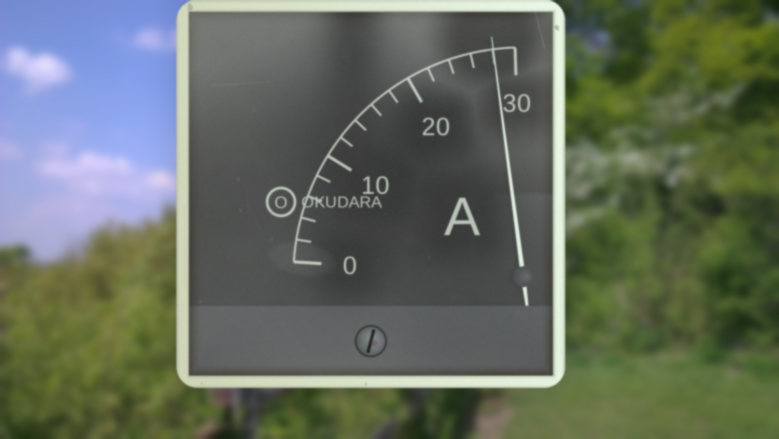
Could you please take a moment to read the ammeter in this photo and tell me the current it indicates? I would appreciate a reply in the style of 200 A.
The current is 28 A
